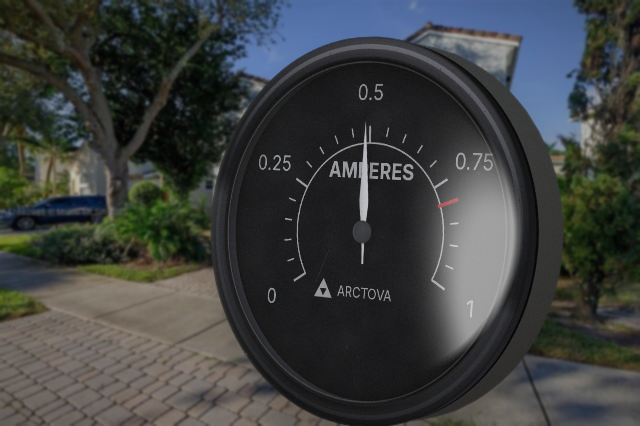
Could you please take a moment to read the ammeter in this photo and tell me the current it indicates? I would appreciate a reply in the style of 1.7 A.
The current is 0.5 A
